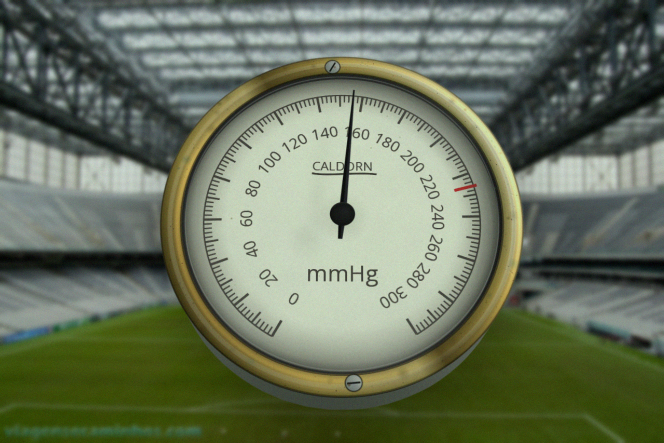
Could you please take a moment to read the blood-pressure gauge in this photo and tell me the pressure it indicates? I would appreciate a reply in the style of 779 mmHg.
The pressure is 156 mmHg
